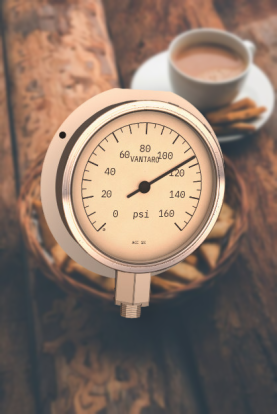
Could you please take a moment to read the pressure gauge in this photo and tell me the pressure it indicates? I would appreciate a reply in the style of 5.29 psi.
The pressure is 115 psi
